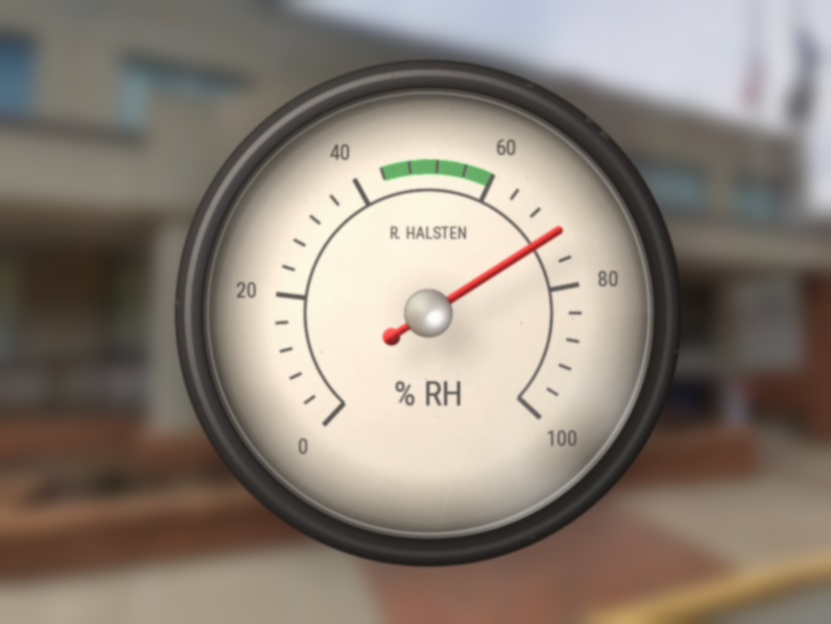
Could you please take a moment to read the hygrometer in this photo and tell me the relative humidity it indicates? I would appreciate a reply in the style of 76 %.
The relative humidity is 72 %
